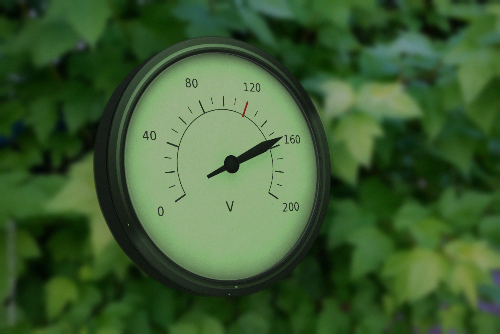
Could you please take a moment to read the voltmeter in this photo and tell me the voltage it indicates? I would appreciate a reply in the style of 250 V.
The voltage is 155 V
